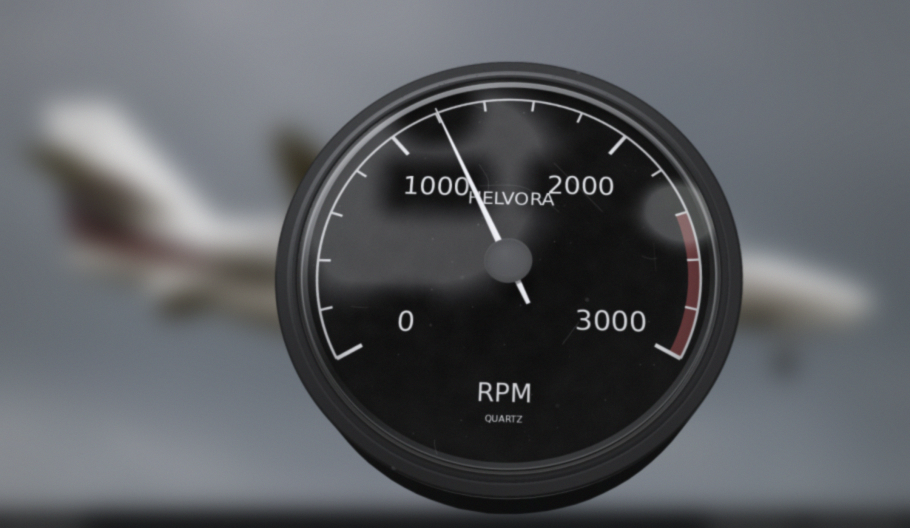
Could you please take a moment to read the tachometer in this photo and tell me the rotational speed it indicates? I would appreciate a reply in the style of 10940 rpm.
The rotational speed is 1200 rpm
